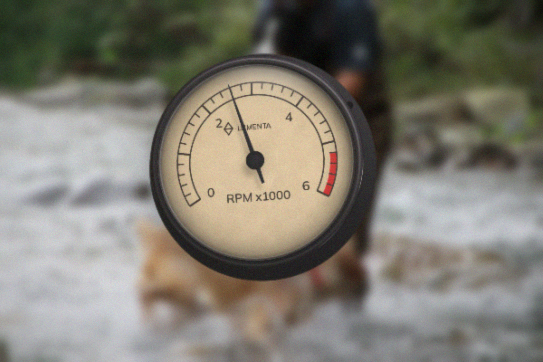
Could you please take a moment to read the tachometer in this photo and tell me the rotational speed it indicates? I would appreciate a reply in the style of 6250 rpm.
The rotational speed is 2600 rpm
